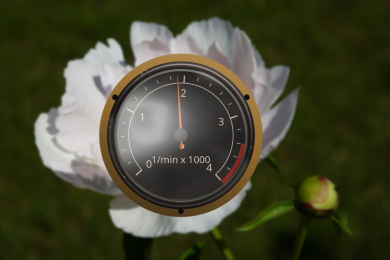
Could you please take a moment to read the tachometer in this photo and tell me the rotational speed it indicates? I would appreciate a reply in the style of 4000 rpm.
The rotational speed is 1900 rpm
